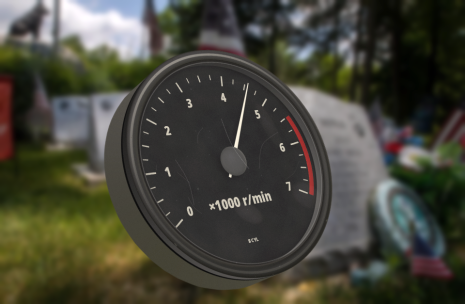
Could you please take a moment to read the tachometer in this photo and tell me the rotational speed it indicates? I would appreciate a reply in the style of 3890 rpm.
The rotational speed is 4500 rpm
